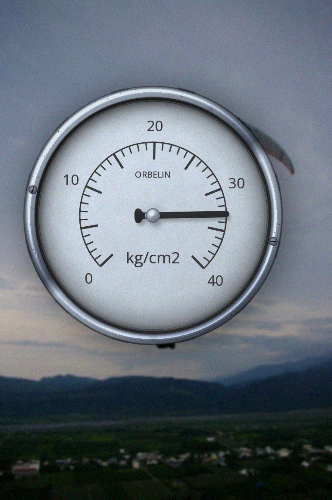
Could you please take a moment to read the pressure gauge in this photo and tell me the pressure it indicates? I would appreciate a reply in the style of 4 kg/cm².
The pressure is 33 kg/cm²
